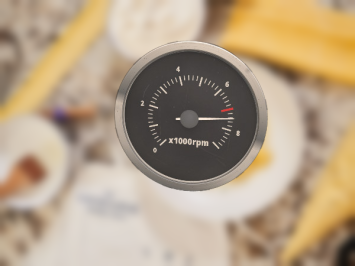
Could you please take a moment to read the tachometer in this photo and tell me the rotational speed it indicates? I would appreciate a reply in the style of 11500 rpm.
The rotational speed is 7400 rpm
